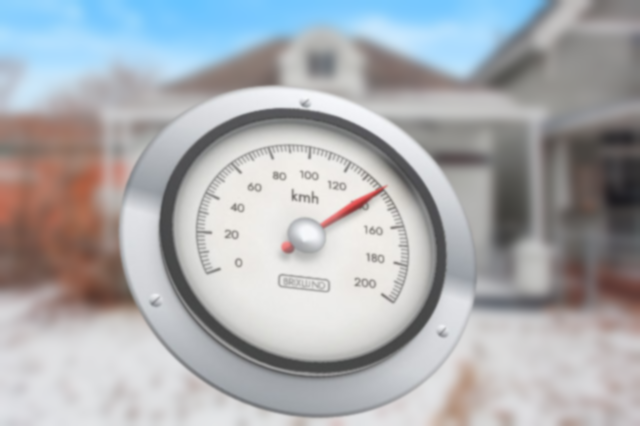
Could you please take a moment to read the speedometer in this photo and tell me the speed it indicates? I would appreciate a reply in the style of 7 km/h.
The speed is 140 km/h
